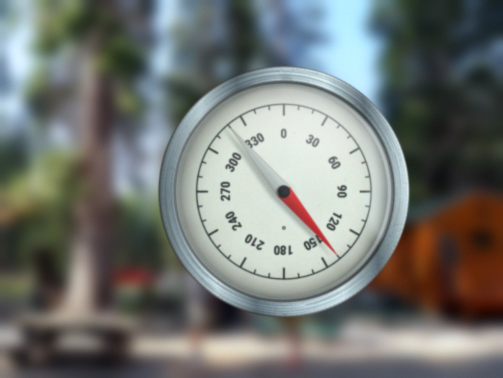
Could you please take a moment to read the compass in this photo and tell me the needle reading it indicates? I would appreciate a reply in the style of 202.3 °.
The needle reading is 140 °
